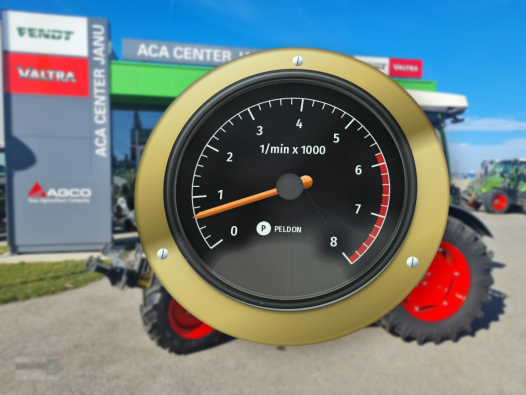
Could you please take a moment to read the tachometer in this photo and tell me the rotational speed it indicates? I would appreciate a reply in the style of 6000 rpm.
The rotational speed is 600 rpm
